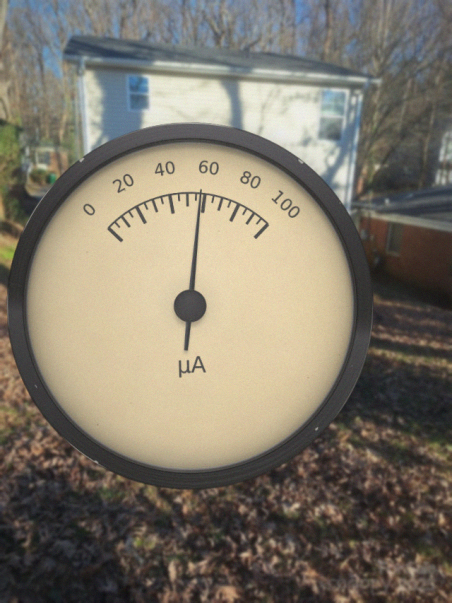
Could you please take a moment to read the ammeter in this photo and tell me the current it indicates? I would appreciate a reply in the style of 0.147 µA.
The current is 57.5 µA
